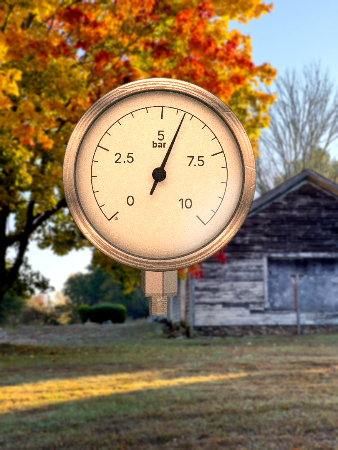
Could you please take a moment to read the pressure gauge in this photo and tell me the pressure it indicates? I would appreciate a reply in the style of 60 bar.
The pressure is 5.75 bar
